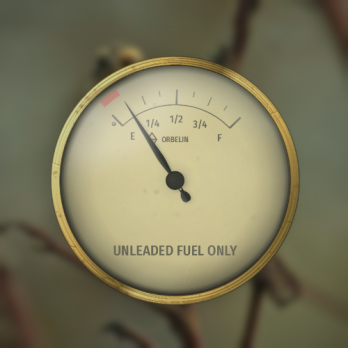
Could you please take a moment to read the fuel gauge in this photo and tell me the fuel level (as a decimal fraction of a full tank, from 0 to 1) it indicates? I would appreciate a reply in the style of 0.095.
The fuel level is 0.125
